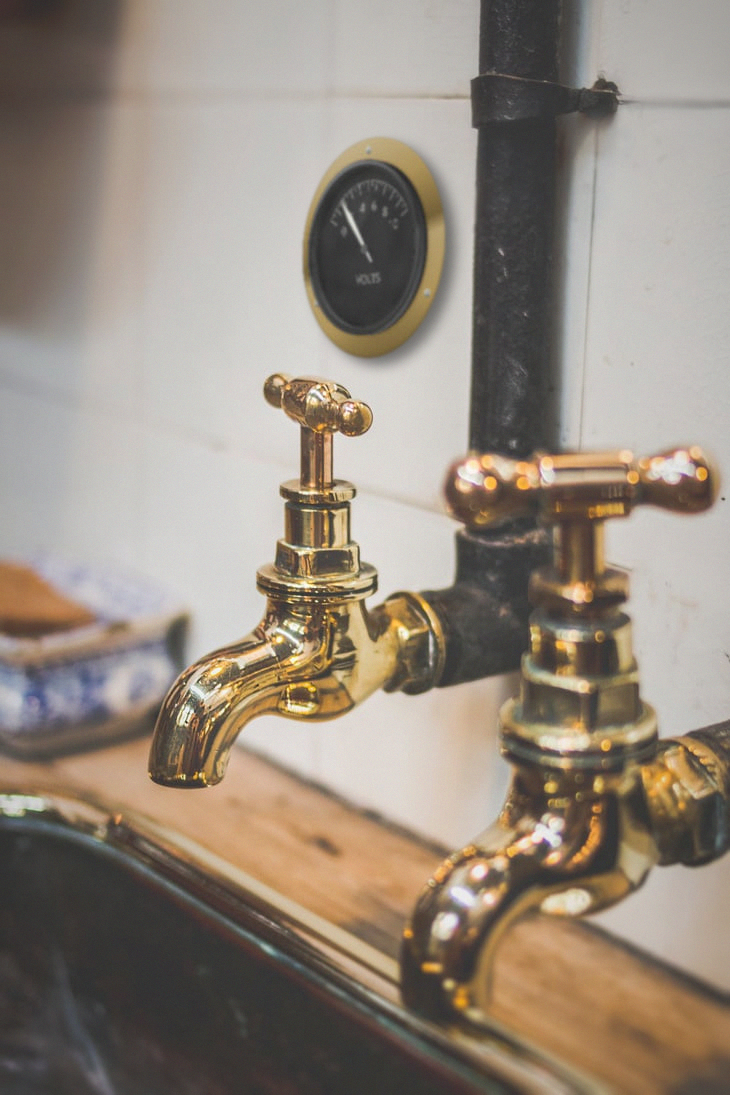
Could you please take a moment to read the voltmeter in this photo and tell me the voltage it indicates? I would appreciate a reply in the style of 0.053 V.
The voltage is 2 V
